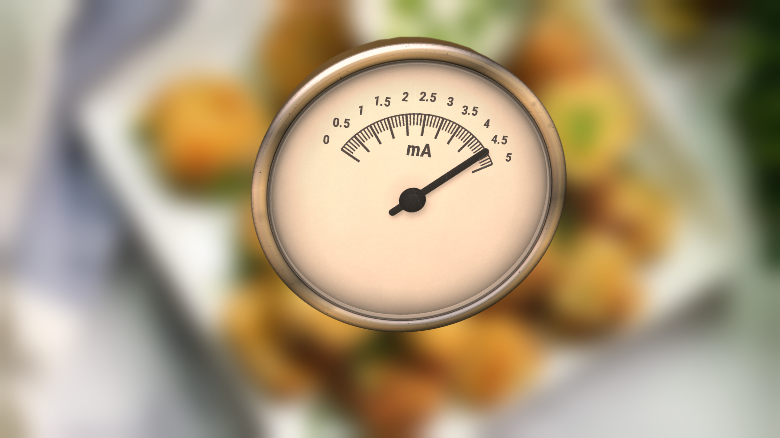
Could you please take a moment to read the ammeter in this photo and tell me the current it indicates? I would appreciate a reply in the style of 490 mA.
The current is 4.5 mA
